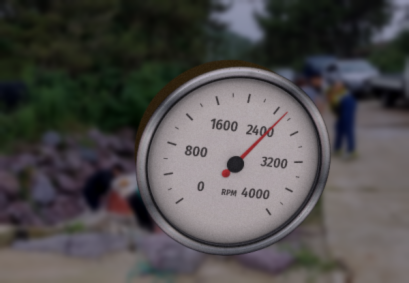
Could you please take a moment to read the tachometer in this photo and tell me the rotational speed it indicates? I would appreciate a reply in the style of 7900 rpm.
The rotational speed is 2500 rpm
